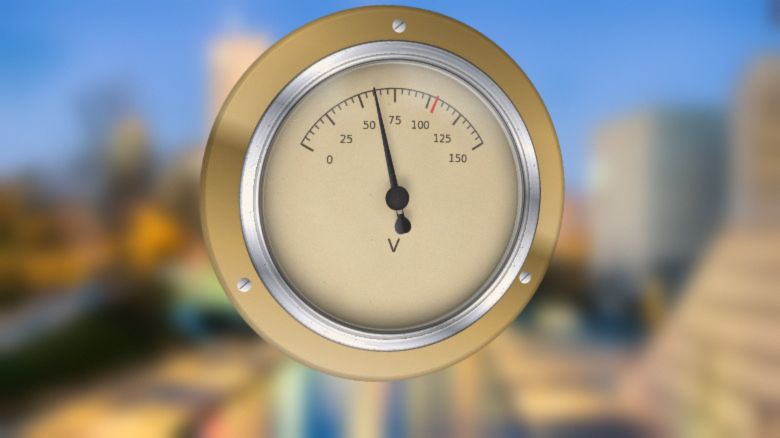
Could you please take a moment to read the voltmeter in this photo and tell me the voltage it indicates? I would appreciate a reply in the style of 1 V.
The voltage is 60 V
